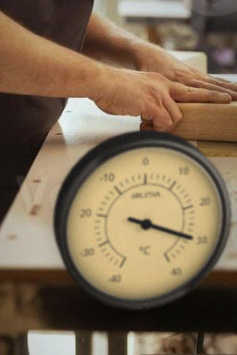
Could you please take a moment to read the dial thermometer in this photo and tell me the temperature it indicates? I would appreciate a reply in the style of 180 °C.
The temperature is 30 °C
